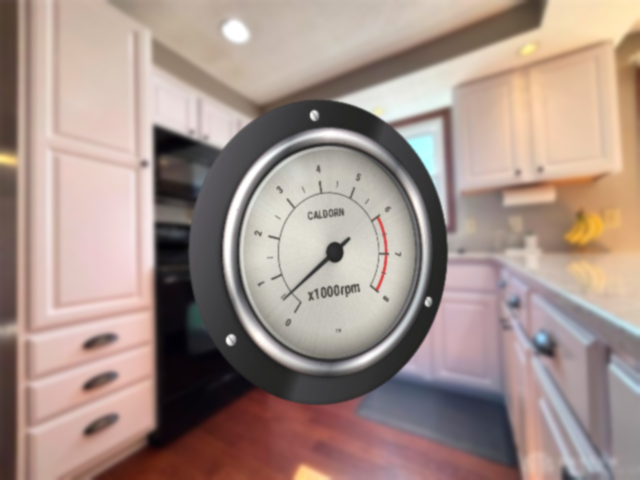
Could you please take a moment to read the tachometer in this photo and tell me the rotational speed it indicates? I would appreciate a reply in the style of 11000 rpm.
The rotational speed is 500 rpm
